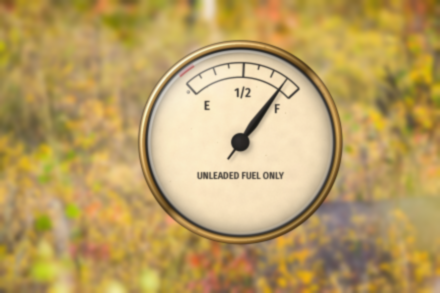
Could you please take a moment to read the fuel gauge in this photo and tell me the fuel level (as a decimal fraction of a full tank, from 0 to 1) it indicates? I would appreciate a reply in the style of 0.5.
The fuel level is 0.875
